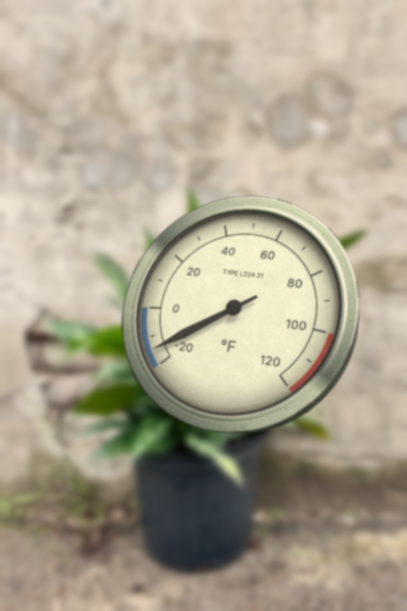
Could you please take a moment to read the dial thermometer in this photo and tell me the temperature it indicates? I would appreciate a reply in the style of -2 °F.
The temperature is -15 °F
